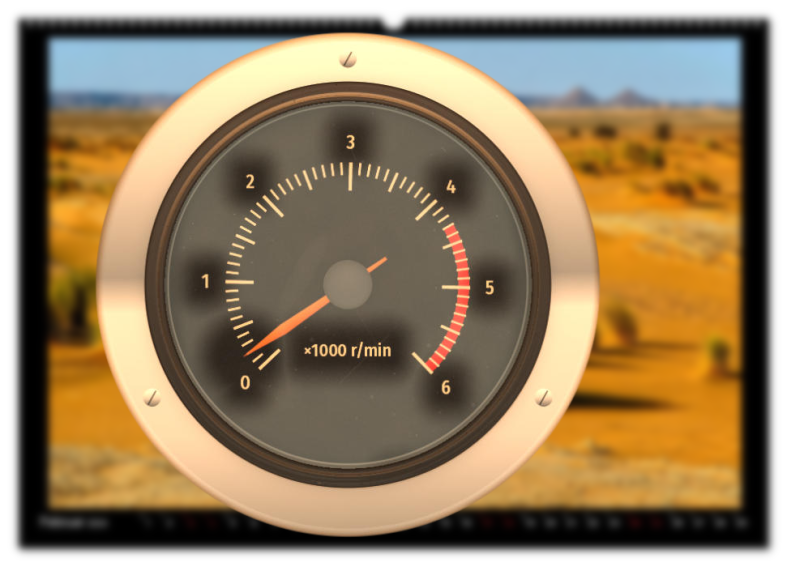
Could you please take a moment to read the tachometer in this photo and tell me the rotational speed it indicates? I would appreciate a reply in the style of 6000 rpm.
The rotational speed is 200 rpm
